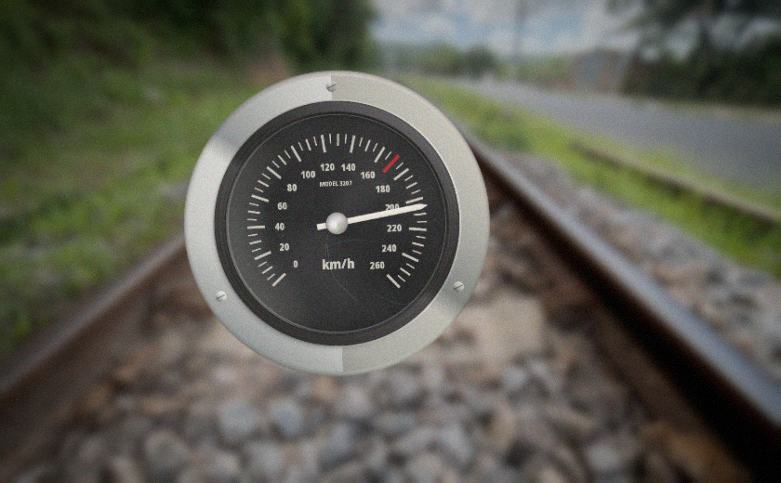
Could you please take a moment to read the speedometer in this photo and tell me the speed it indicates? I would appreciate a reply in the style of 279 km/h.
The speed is 205 km/h
